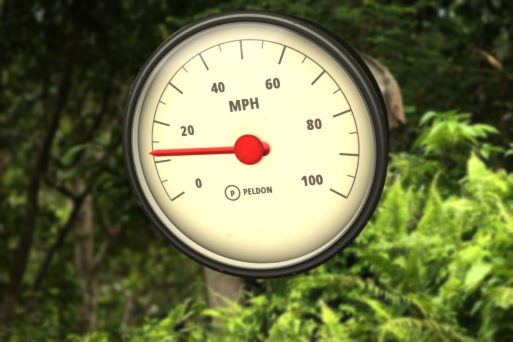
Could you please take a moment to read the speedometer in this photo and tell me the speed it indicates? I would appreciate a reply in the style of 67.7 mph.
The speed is 12.5 mph
